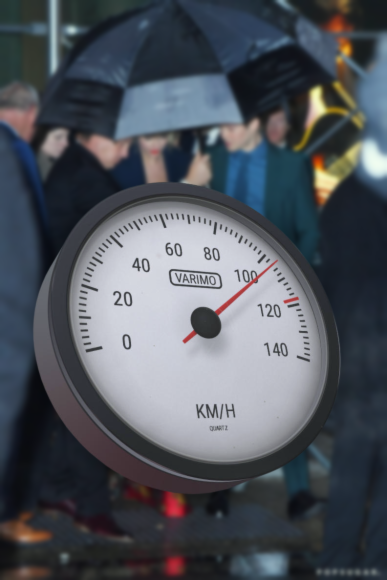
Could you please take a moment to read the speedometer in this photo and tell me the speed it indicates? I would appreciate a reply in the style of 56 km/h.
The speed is 104 km/h
